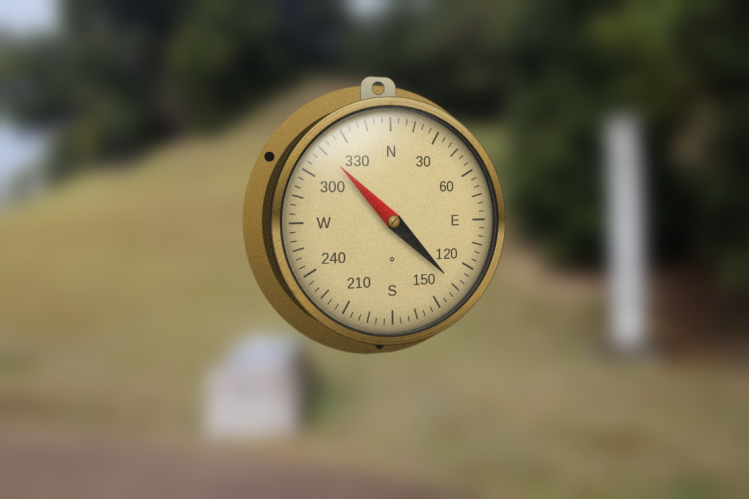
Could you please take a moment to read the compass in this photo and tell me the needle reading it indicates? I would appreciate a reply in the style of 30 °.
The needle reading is 315 °
